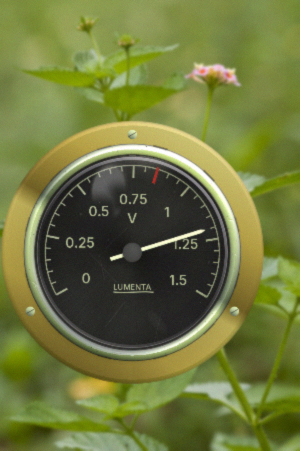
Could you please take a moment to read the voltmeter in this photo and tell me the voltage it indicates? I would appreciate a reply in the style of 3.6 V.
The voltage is 1.2 V
